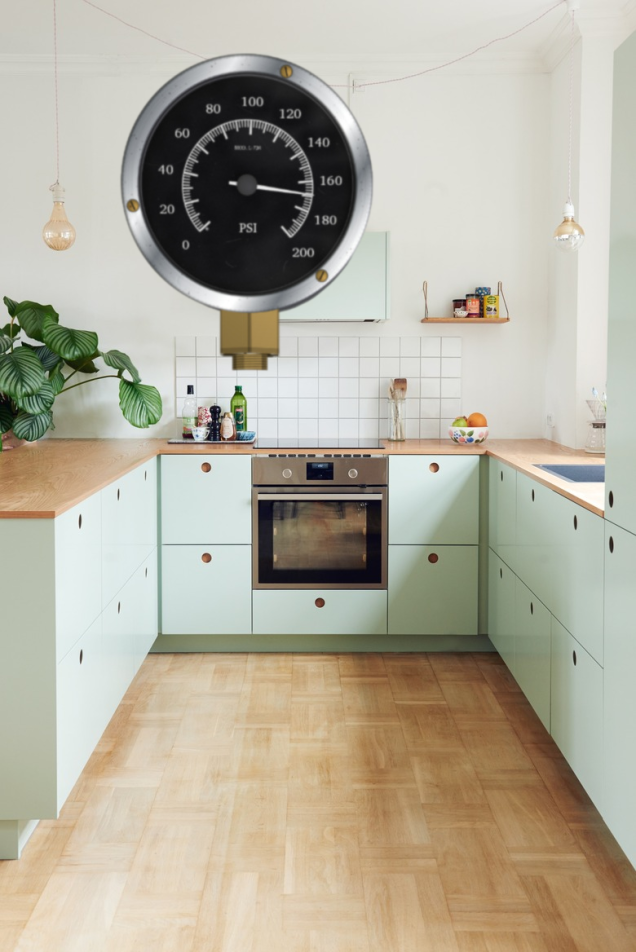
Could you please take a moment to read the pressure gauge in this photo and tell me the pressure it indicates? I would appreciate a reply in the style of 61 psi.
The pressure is 170 psi
